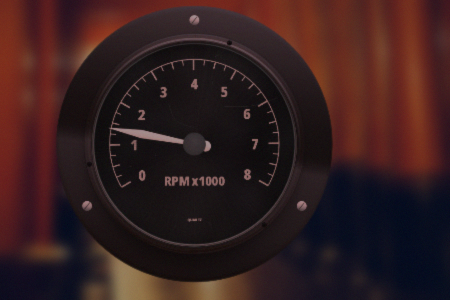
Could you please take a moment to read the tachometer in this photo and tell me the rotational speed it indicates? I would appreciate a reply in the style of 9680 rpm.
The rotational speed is 1375 rpm
